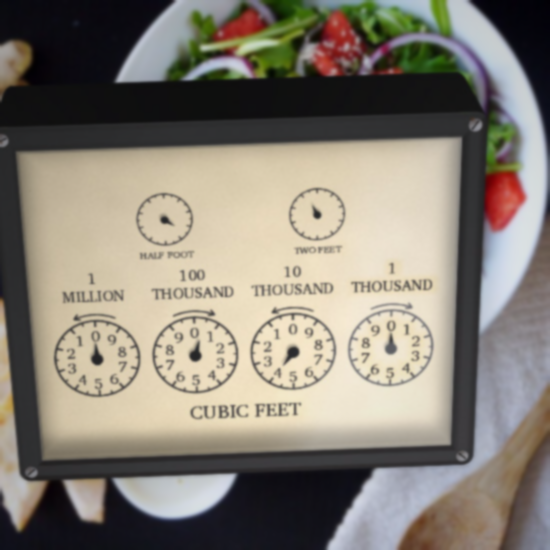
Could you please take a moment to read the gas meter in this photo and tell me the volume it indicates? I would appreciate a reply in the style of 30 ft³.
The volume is 4000 ft³
